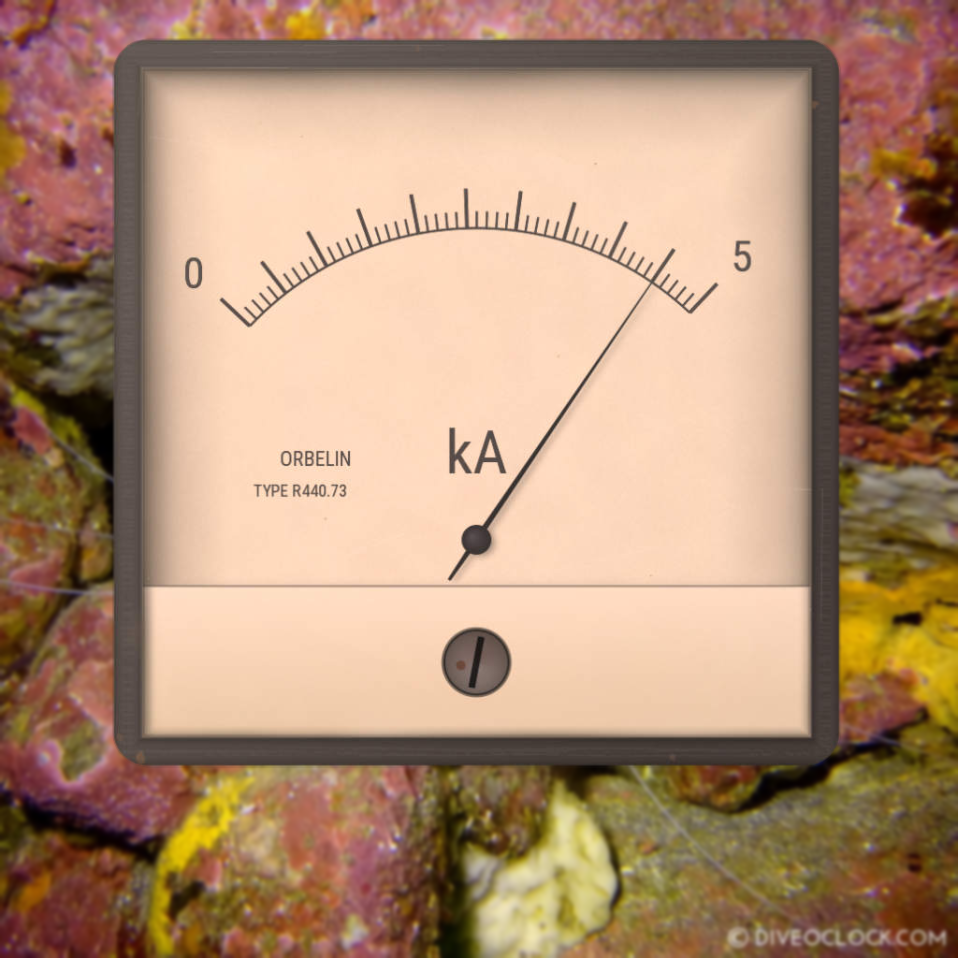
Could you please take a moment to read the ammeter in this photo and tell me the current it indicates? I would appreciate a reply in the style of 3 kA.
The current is 4.5 kA
